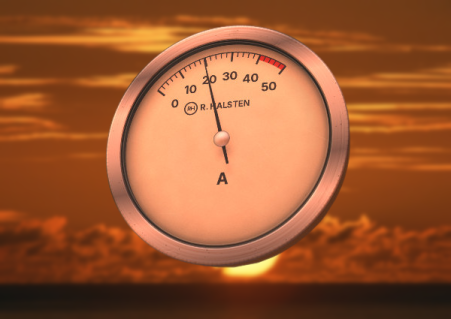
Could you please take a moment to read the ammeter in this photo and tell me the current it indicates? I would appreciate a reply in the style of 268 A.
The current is 20 A
